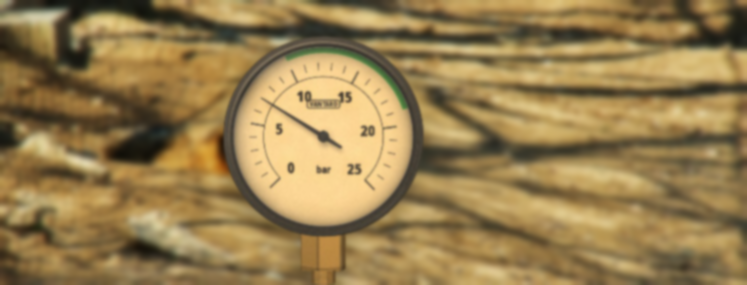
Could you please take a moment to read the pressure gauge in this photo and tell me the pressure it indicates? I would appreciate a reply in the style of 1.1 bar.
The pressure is 7 bar
